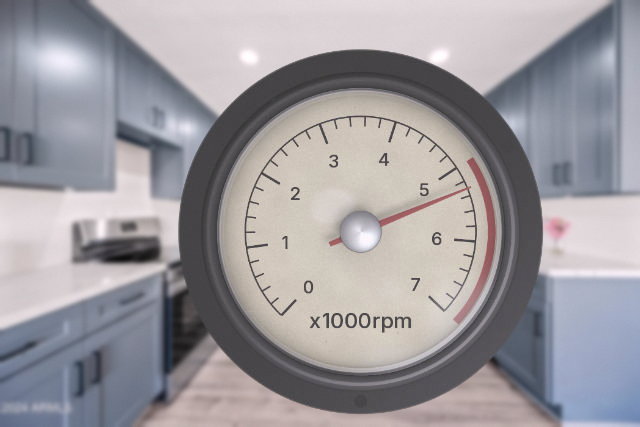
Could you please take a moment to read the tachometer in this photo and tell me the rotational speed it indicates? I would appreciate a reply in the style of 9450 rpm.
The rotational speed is 5300 rpm
